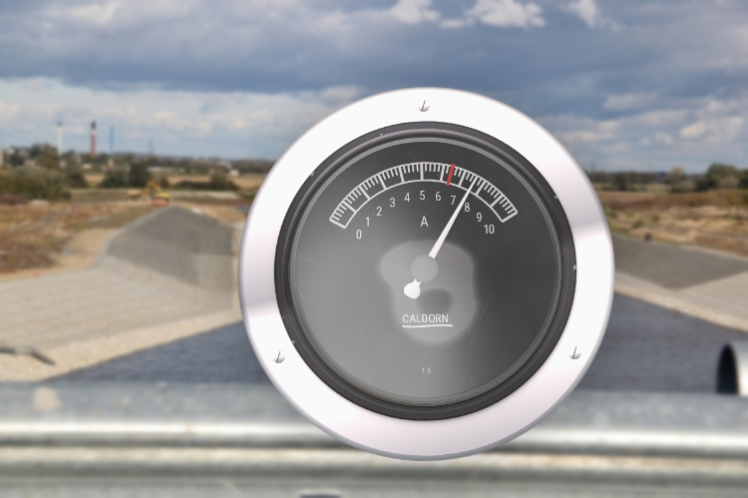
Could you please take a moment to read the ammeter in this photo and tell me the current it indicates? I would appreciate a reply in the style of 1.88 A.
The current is 7.6 A
